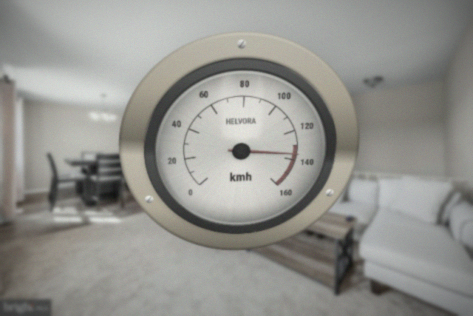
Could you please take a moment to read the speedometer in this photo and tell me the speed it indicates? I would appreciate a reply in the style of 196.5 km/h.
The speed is 135 km/h
